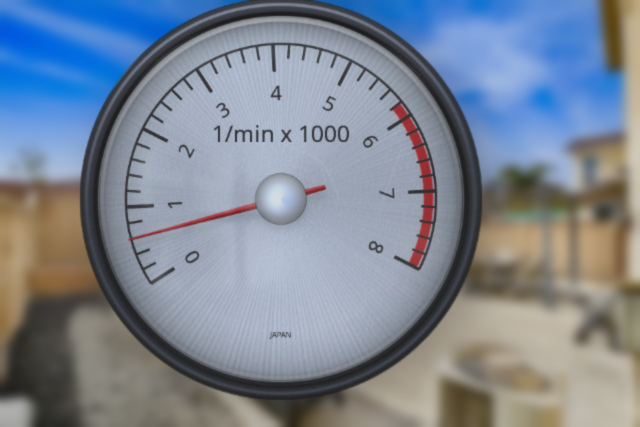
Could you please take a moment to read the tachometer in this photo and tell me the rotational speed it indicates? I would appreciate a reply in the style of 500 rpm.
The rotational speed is 600 rpm
